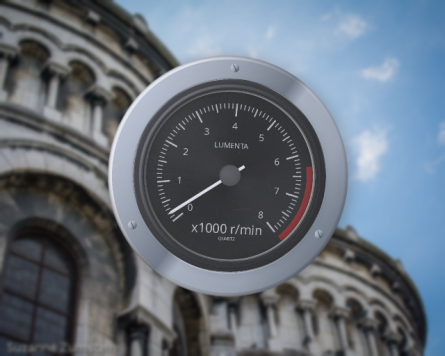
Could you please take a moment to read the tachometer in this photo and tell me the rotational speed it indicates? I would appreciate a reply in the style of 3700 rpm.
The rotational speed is 200 rpm
